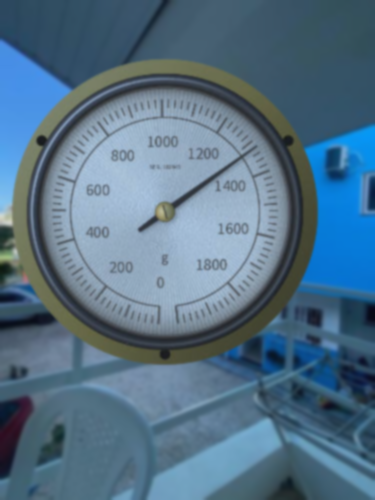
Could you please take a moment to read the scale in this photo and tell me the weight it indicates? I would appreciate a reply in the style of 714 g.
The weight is 1320 g
